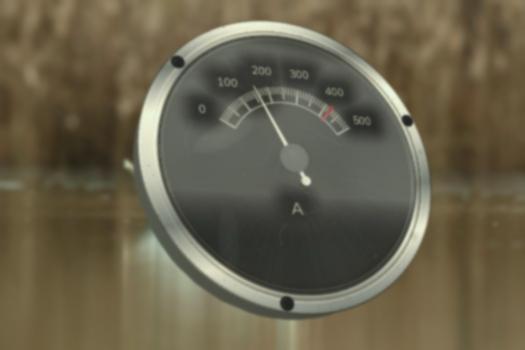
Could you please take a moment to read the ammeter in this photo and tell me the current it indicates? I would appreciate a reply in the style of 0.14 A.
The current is 150 A
